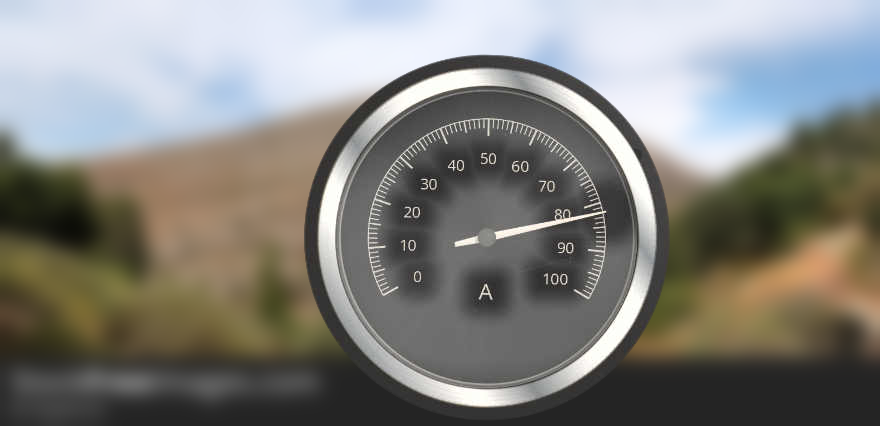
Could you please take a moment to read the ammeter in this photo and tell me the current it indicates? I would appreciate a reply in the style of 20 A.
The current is 82 A
